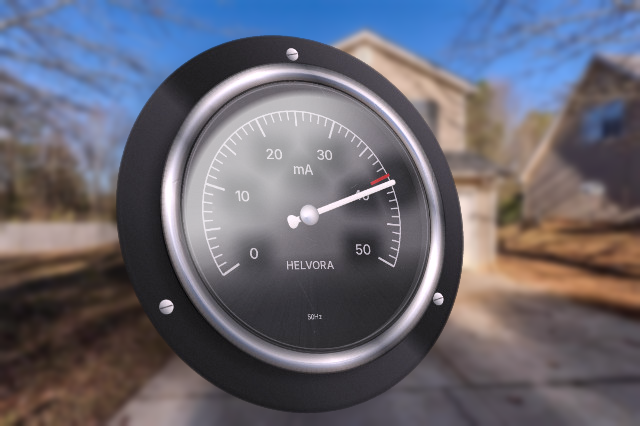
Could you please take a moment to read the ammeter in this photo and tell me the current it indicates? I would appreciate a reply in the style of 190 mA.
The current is 40 mA
